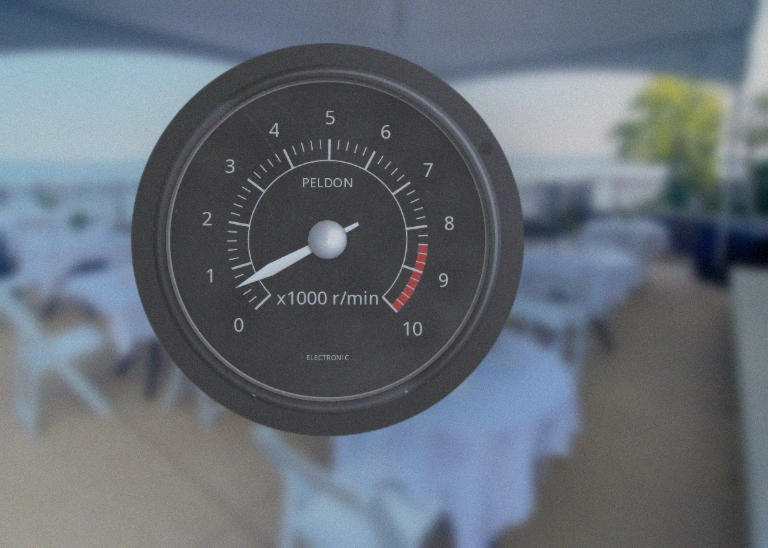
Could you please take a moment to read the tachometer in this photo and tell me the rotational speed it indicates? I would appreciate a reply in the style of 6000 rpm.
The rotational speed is 600 rpm
